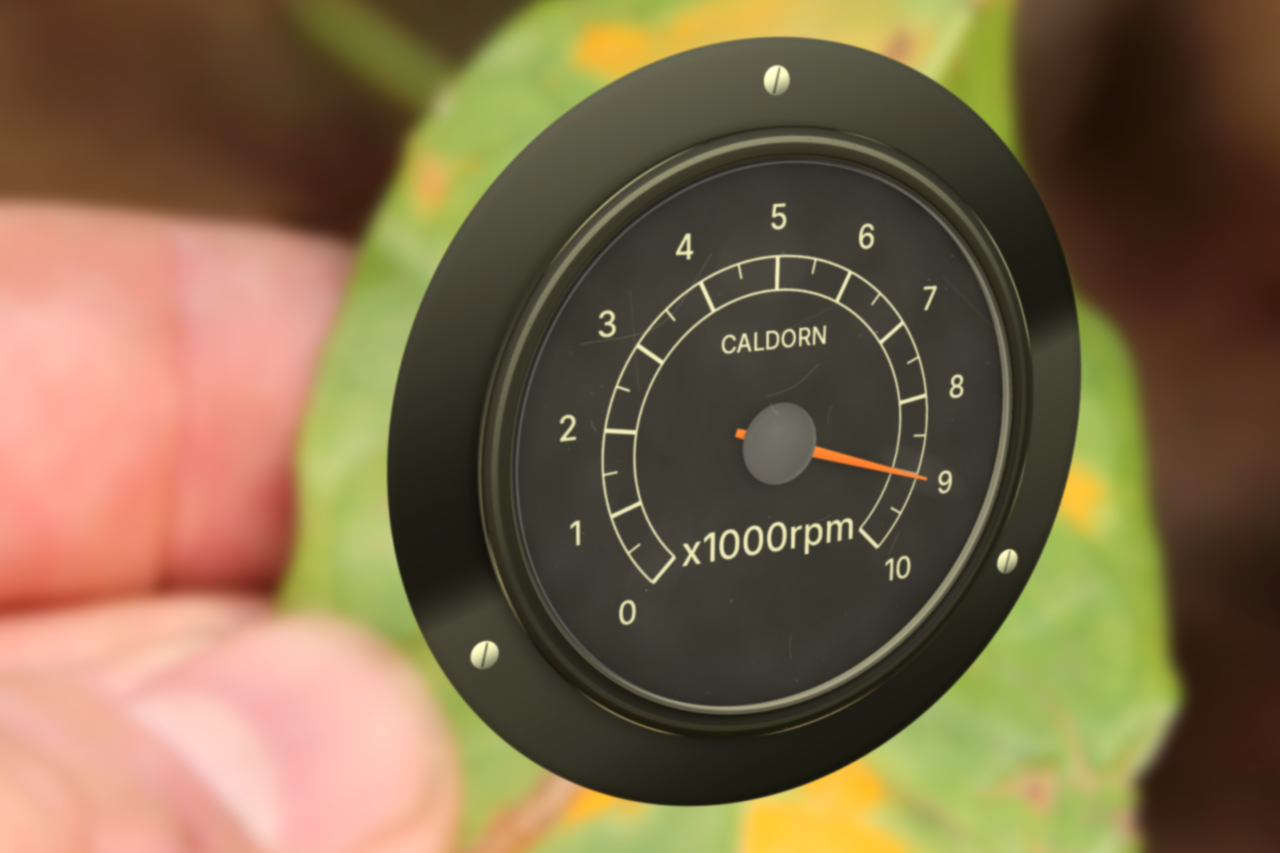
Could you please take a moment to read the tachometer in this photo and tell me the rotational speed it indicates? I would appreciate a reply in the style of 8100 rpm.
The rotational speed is 9000 rpm
